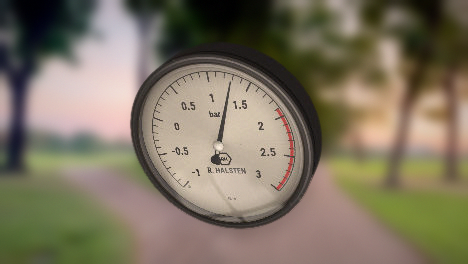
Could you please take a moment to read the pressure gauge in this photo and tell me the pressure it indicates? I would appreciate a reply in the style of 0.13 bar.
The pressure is 1.3 bar
